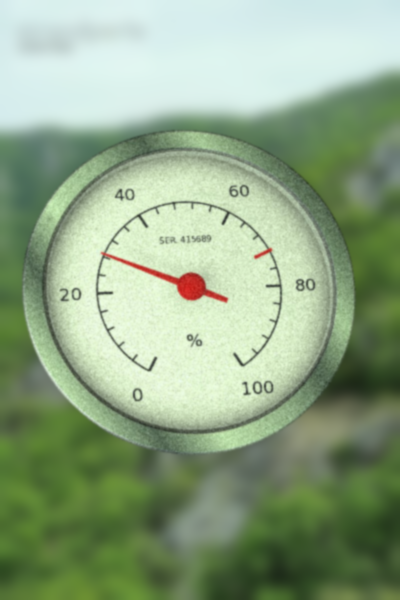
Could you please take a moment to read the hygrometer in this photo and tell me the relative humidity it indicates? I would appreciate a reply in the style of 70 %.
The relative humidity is 28 %
